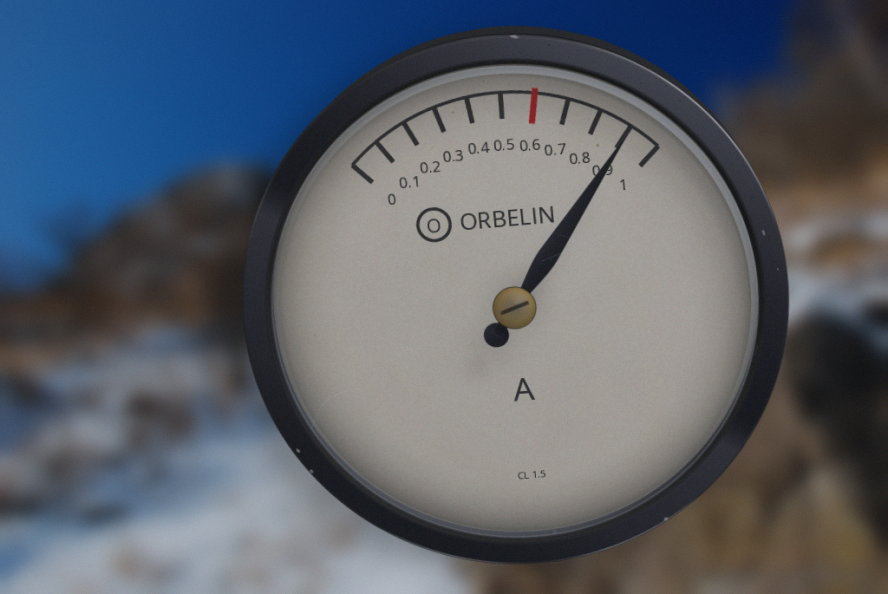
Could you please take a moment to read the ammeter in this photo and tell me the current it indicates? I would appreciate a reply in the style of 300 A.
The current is 0.9 A
